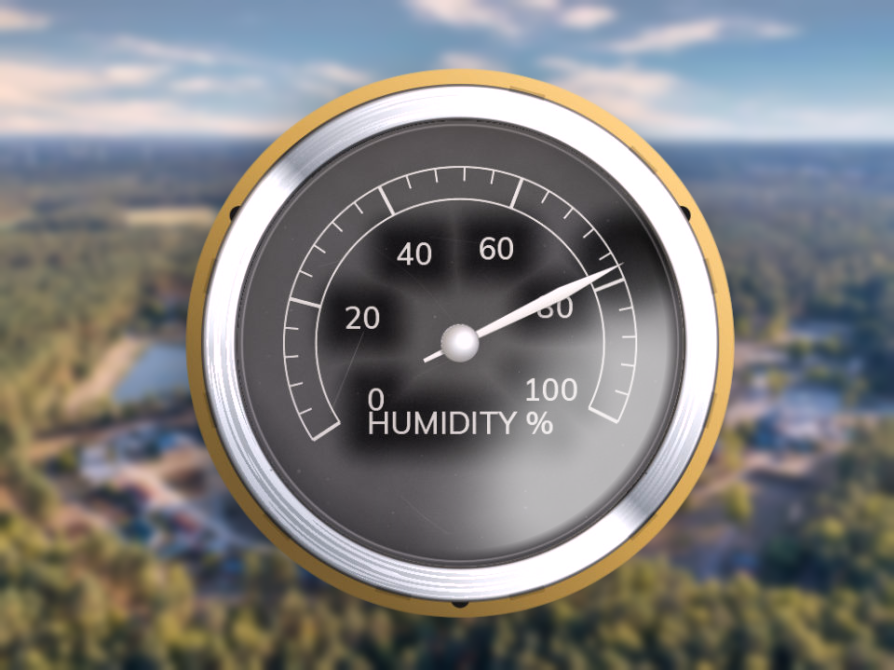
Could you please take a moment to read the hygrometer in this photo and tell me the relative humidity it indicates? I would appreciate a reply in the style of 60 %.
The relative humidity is 78 %
